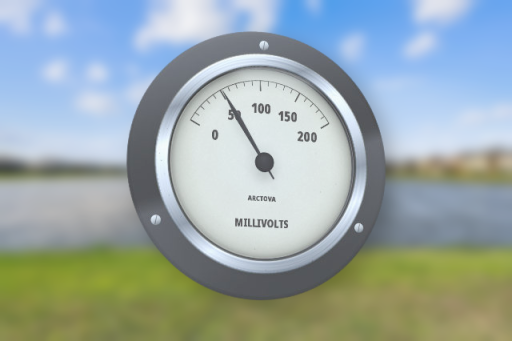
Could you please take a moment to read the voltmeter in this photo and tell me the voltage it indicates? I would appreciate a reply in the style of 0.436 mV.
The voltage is 50 mV
